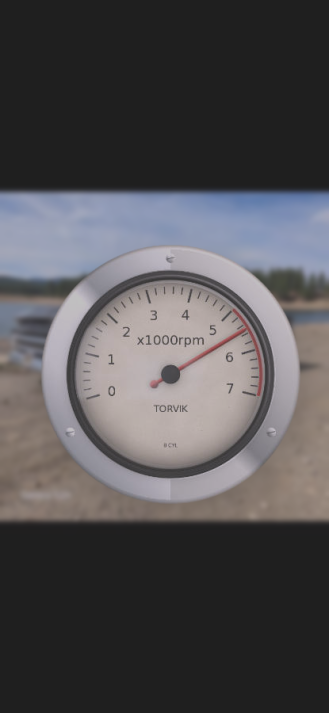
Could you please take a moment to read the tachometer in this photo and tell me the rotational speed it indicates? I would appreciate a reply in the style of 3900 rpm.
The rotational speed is 5500 rpm
